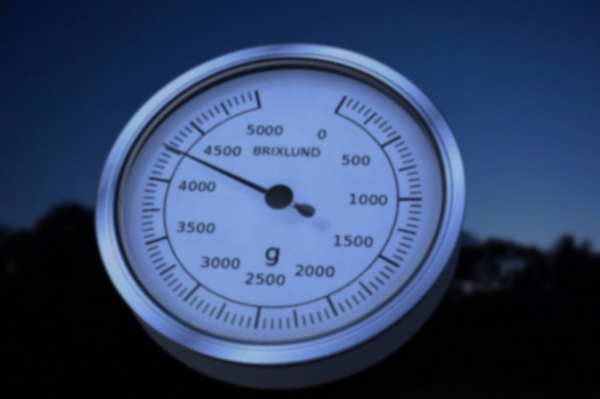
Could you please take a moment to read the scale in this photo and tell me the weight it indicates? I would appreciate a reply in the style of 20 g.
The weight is 4250 g
